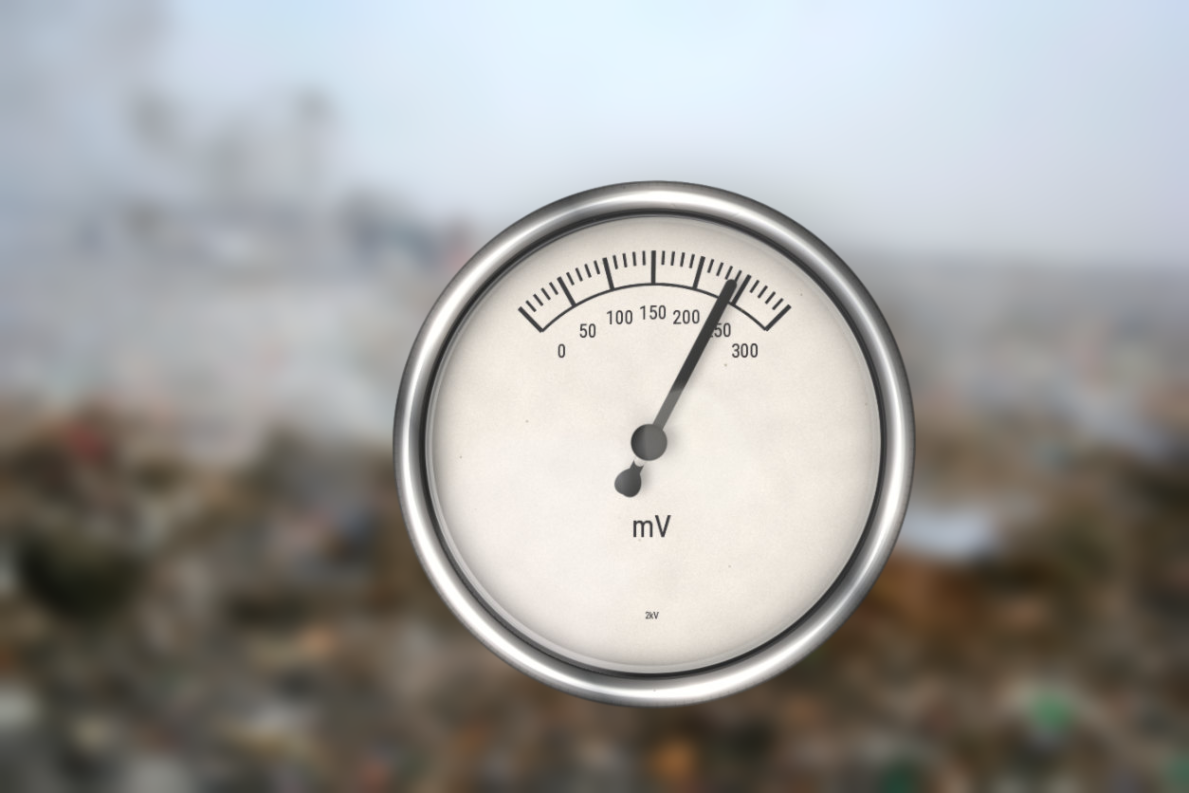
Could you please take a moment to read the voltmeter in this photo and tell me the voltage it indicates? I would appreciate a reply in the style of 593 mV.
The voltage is 240 mV
